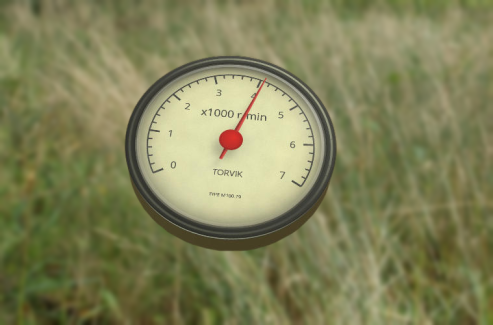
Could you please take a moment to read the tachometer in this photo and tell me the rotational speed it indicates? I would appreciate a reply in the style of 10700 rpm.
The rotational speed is 4100 rpm
